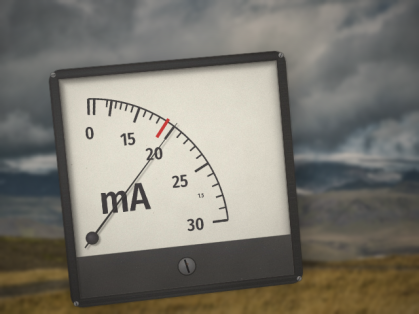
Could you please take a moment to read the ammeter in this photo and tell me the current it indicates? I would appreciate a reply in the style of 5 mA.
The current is 20 mA
